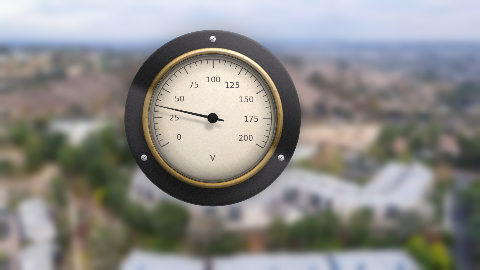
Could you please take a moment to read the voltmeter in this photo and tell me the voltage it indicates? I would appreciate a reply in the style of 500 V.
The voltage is 35 V
